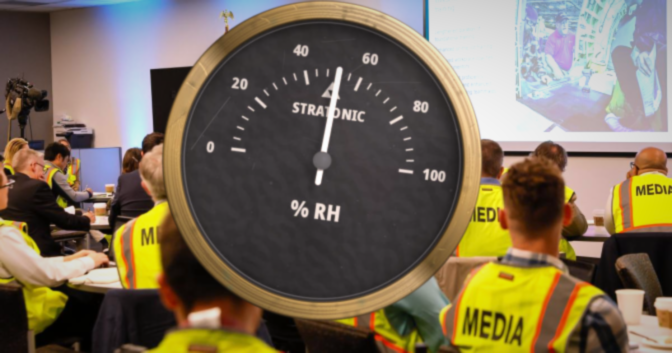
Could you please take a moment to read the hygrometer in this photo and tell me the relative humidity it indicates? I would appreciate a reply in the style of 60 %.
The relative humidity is 52 %
